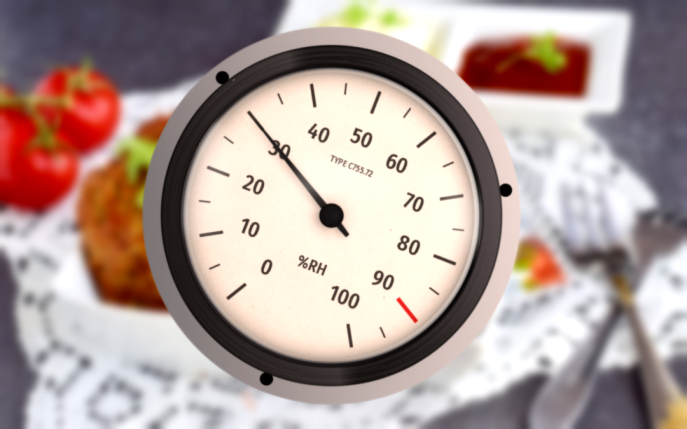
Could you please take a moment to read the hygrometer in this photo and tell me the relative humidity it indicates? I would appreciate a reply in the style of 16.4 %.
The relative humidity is 30 %
